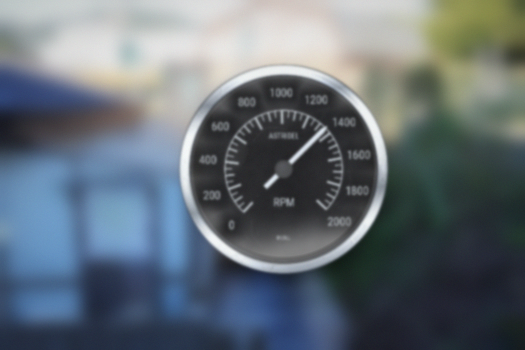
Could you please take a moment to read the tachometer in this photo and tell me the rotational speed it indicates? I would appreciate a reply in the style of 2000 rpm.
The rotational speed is 1350 rpm
